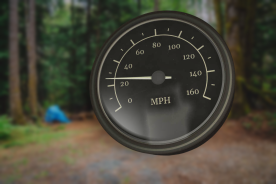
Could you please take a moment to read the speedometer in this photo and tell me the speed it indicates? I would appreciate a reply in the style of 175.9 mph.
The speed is 25 mph
